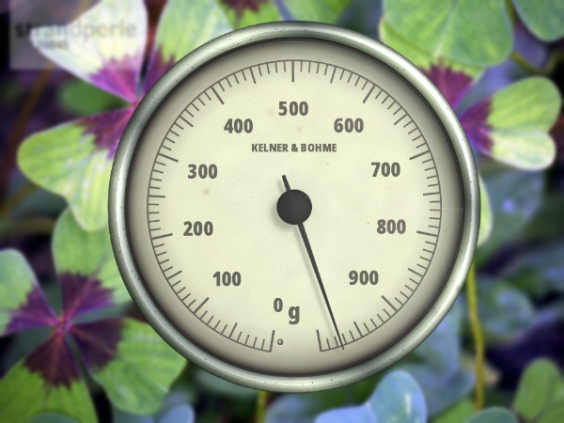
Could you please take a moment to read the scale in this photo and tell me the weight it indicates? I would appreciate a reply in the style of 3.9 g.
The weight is 975 g
